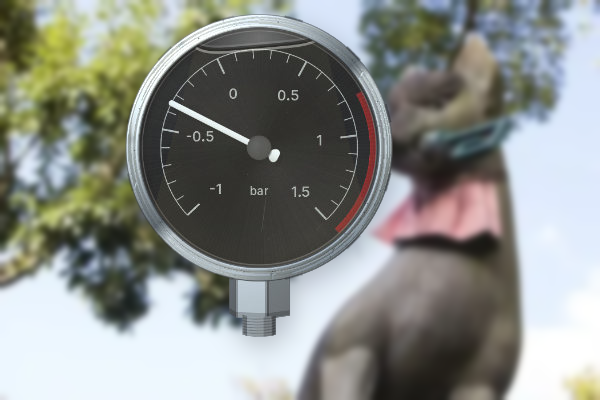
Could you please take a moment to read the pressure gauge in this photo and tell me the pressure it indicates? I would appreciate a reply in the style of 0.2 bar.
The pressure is -0.35 bar
